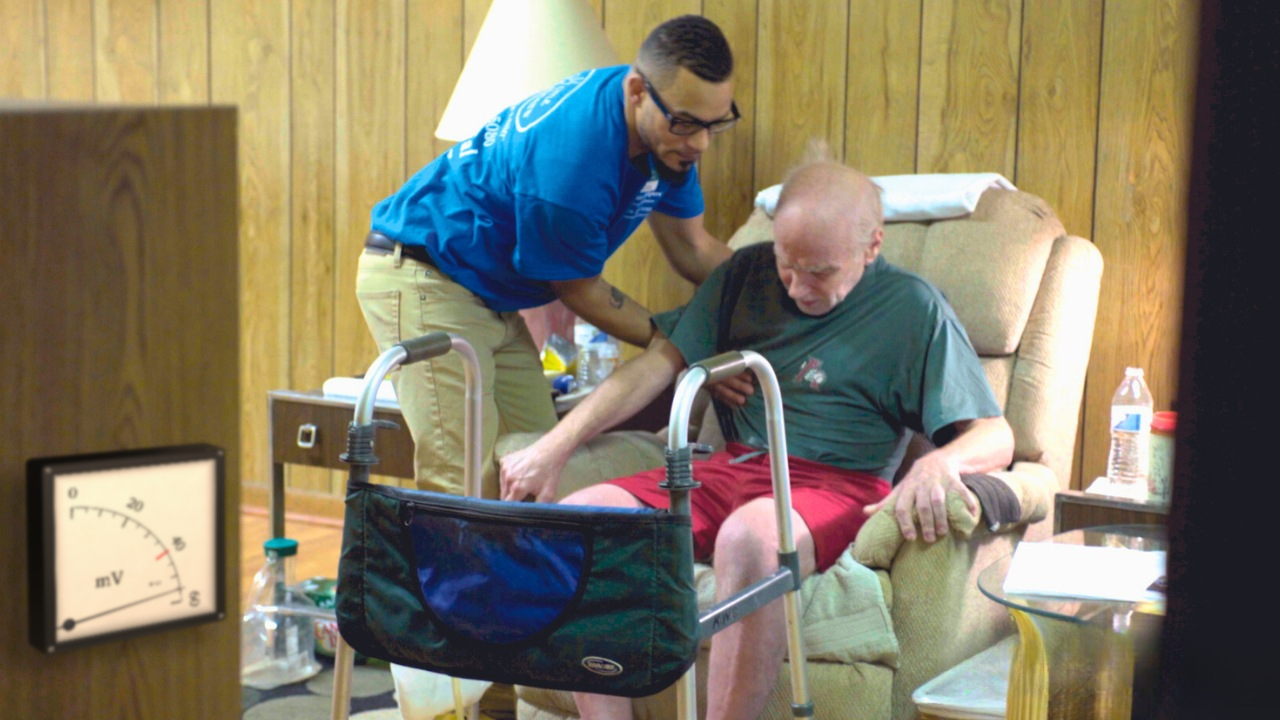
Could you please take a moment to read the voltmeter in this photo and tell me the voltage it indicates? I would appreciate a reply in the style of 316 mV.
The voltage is 55 mV
